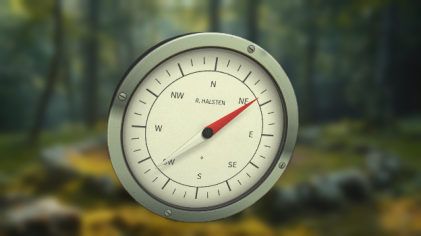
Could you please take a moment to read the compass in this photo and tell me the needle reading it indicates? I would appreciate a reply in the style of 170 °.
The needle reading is 50 °
